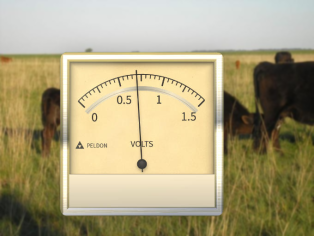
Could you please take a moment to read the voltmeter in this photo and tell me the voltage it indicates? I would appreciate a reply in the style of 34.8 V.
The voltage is 0.7 V
